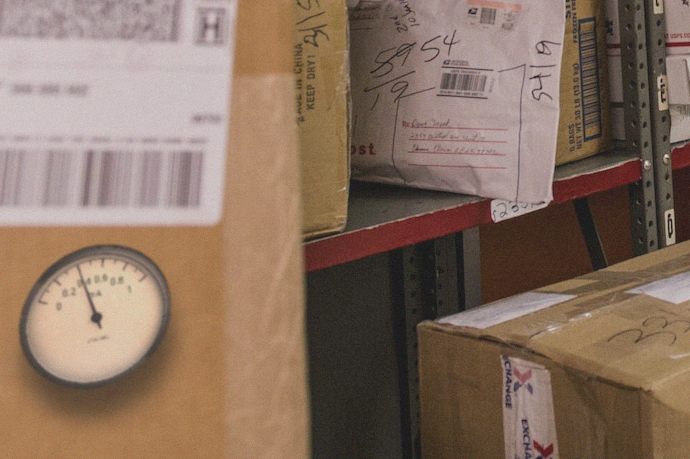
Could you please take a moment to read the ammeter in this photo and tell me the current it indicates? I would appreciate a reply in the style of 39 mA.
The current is 0.4 mA
